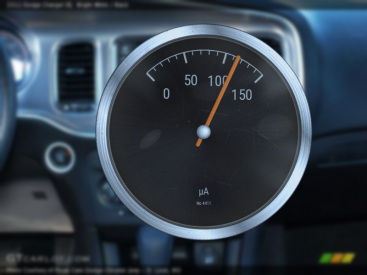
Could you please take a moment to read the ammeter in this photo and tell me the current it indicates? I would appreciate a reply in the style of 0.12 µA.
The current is 115 µA
